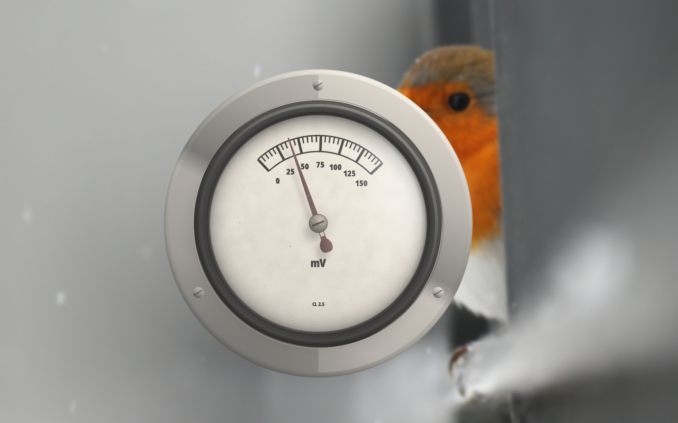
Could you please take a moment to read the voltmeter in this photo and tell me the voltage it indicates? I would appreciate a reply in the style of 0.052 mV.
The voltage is 40 mV
